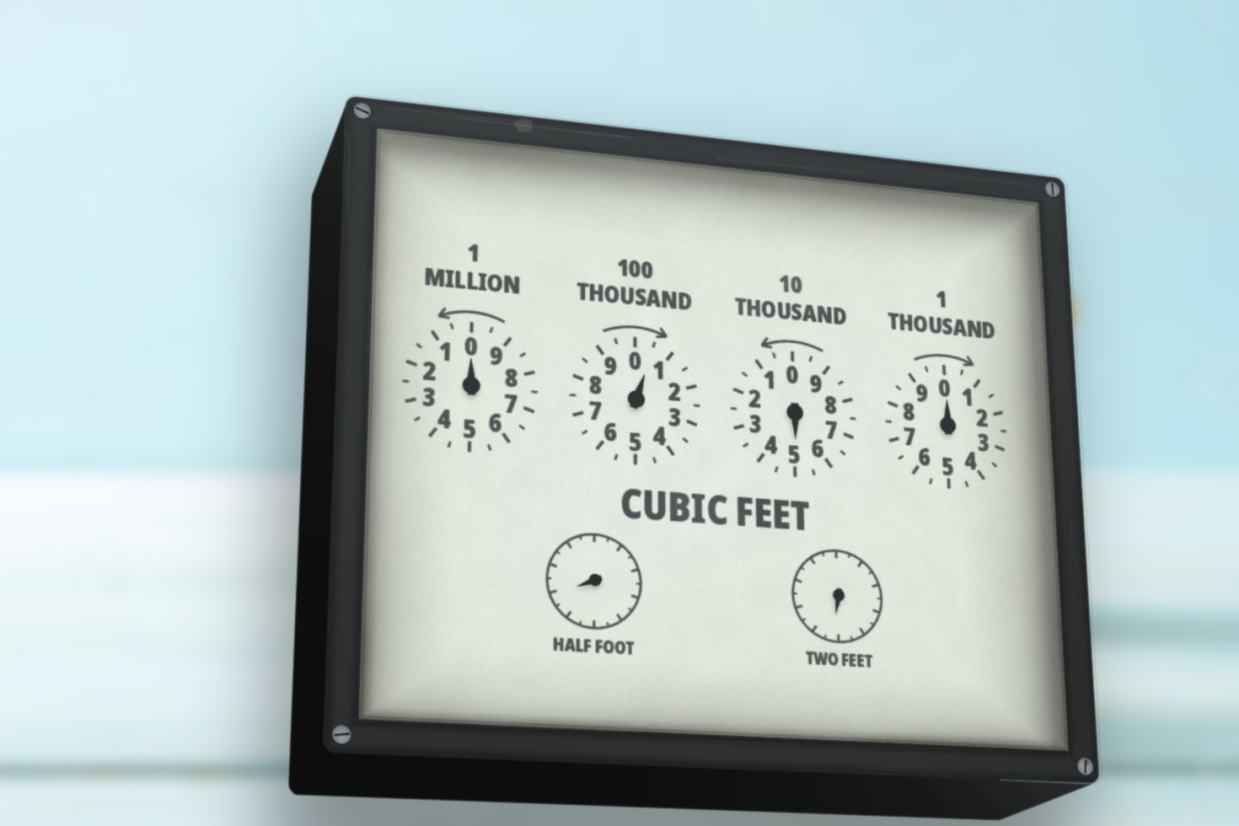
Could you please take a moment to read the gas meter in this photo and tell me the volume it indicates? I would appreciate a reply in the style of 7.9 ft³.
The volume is 5000 ft³
